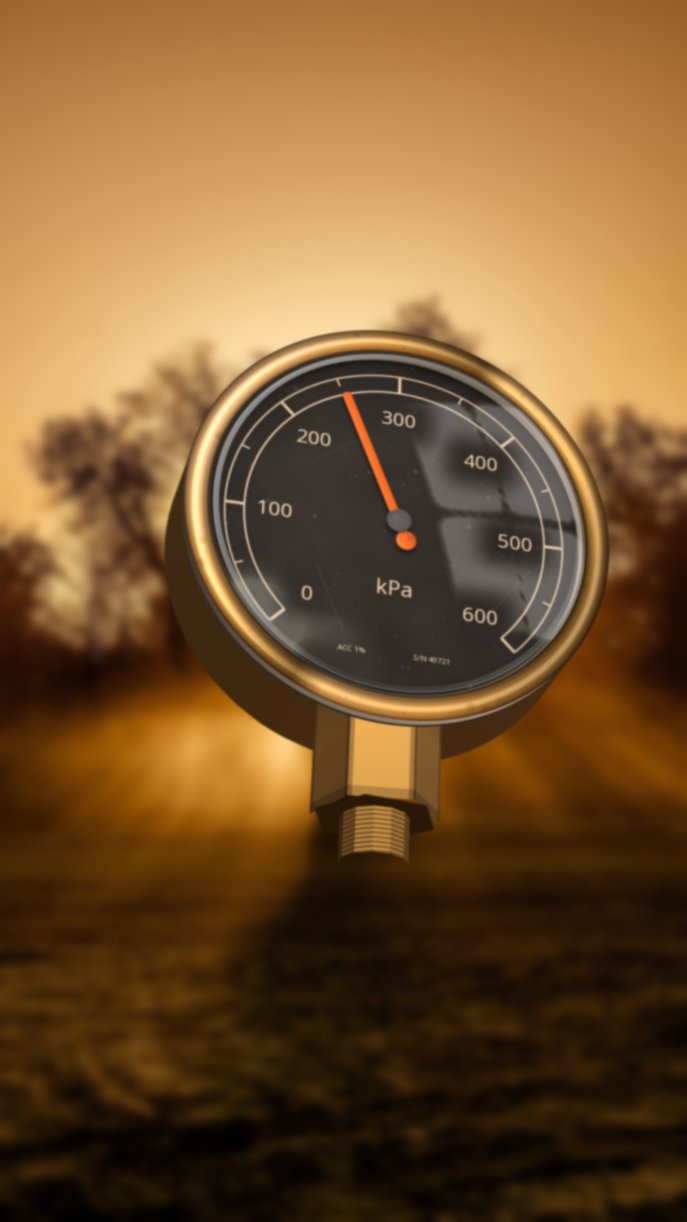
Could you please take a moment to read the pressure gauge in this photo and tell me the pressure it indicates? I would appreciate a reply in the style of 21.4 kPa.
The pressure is 250 kPa
